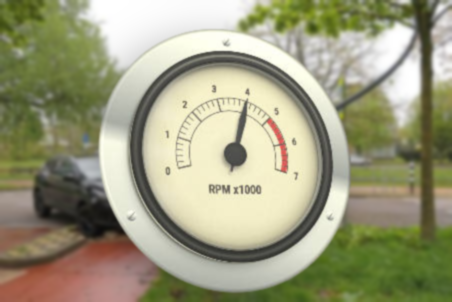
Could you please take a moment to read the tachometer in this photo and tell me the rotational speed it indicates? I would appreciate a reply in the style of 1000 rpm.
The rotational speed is 4000 rpm
